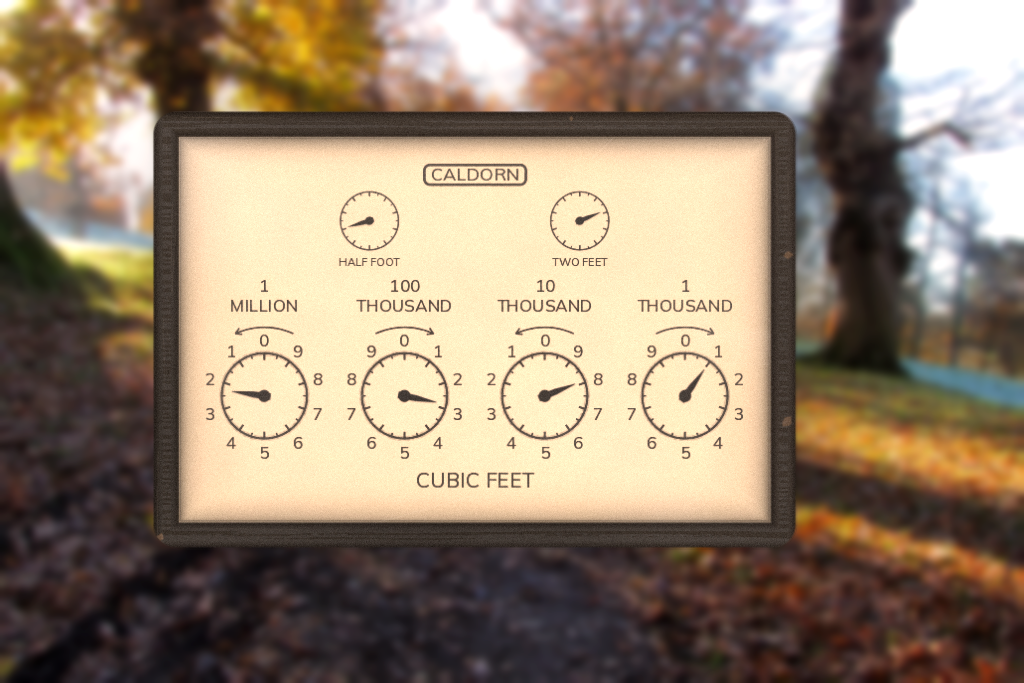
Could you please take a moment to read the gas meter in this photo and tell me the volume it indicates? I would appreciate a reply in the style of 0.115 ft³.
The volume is 228100 ft³
